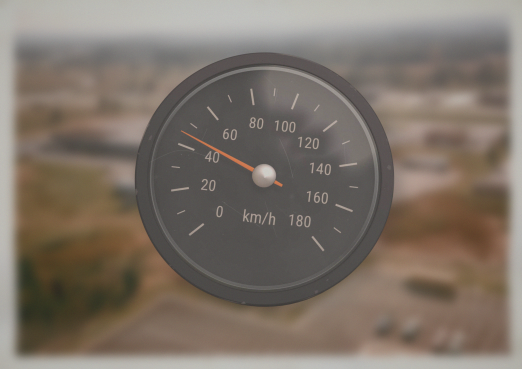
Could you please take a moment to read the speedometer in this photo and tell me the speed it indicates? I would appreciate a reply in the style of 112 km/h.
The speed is 45 km/h
